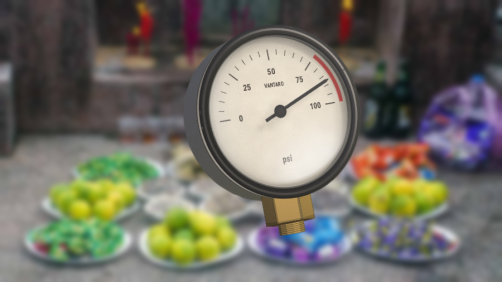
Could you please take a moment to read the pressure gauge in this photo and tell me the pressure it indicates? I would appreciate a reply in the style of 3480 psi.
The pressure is 87.5 psi
